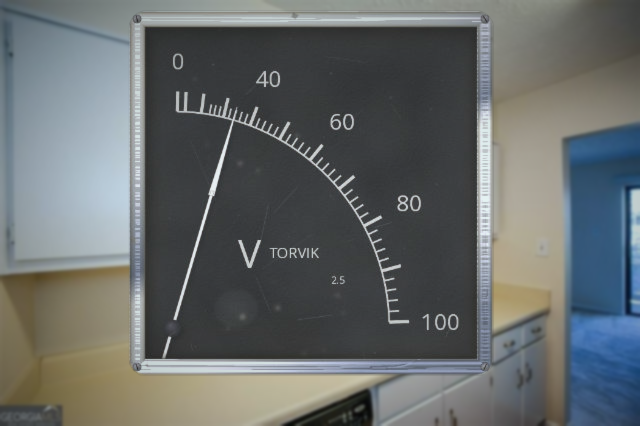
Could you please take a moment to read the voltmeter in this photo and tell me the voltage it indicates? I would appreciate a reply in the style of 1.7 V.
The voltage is 34 V
